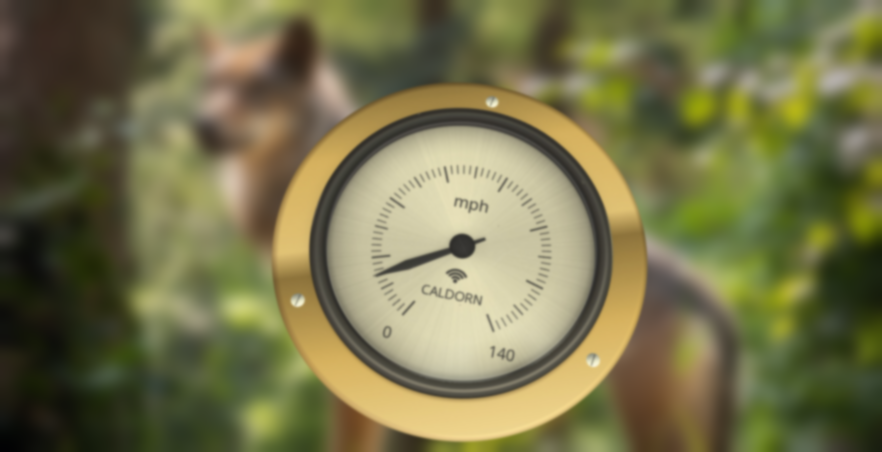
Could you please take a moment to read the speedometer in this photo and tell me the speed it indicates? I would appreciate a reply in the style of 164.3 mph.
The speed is 14 mph
